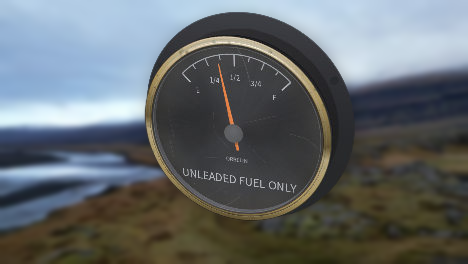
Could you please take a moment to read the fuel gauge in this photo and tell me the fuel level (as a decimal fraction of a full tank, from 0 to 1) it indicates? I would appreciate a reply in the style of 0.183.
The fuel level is 0.375
